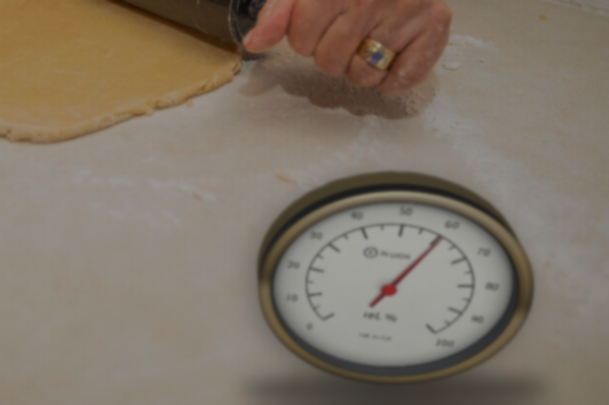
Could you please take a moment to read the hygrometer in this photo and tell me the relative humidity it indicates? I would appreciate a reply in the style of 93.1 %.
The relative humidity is 60 %
